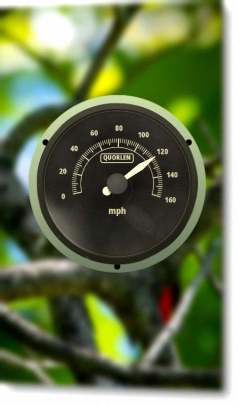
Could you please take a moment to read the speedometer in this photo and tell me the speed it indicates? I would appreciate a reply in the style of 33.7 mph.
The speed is 120 mph
